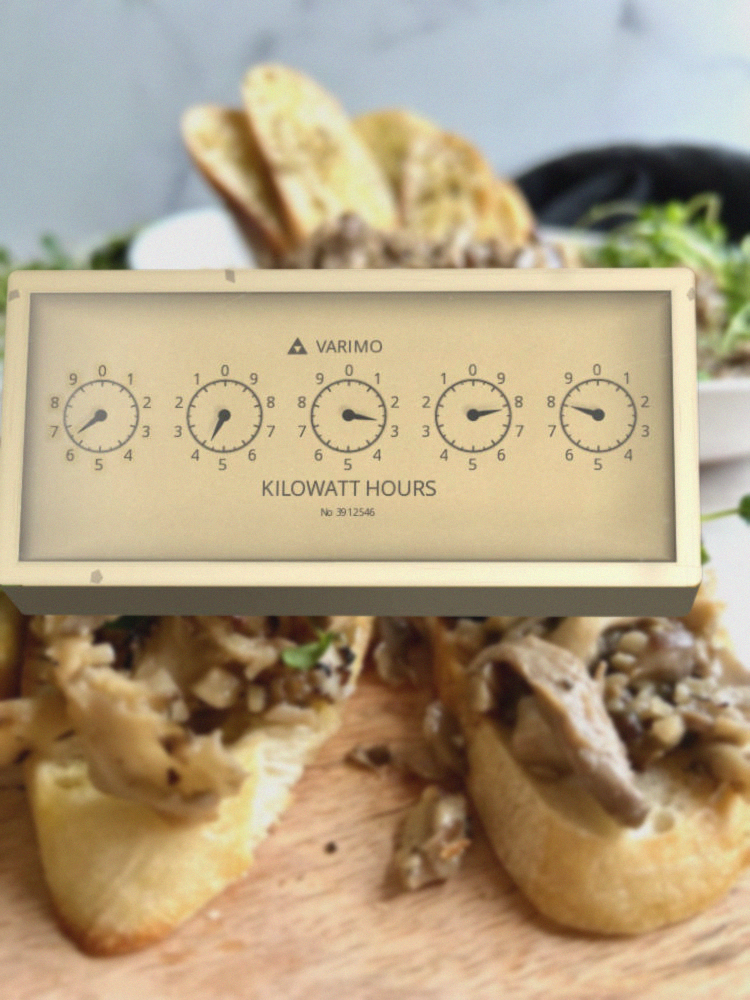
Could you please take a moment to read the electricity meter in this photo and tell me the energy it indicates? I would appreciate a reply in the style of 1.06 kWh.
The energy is 64278 kWh
